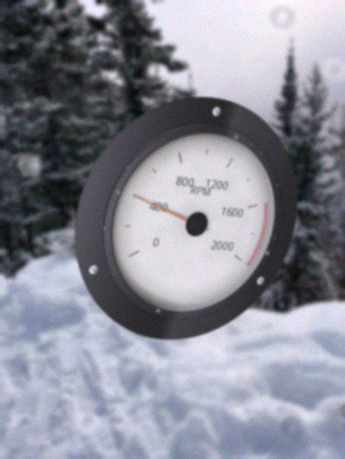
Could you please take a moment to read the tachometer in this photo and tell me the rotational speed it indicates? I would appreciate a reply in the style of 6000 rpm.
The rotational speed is 400 rpm
